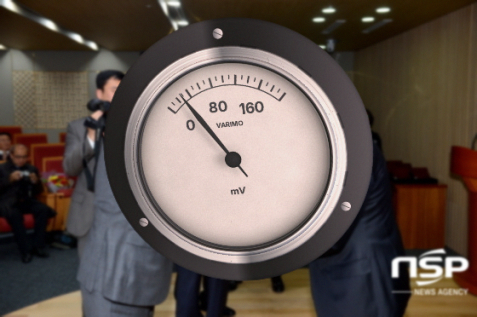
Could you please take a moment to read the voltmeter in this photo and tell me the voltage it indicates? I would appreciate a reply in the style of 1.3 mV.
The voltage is 30 mV
